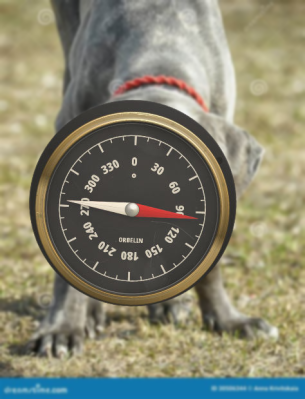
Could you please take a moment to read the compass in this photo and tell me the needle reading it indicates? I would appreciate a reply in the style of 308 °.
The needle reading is 95 °
